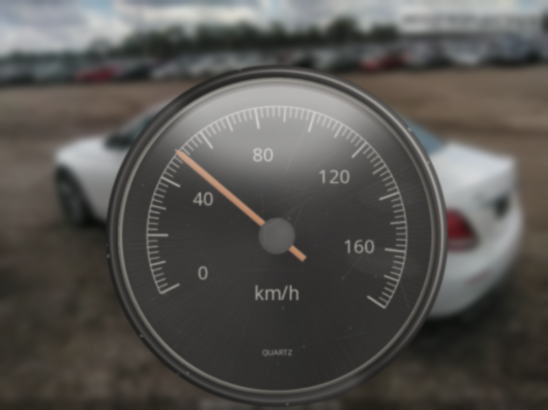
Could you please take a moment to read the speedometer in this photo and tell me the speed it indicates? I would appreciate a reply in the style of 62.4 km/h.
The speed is 50 km/h
